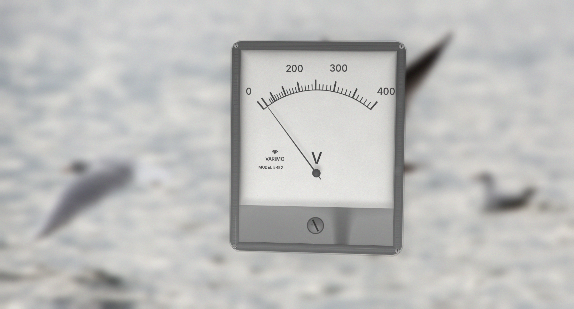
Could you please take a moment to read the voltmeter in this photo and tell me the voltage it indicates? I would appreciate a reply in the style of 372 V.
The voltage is 50 V
